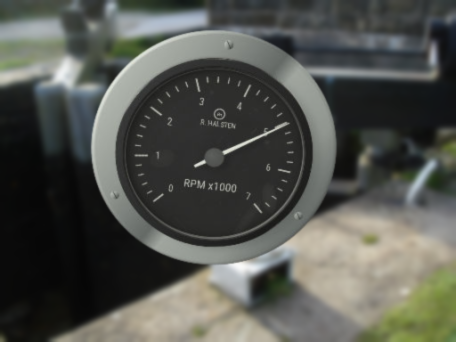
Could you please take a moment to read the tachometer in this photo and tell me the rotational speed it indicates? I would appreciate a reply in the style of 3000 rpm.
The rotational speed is 5000 rpm
